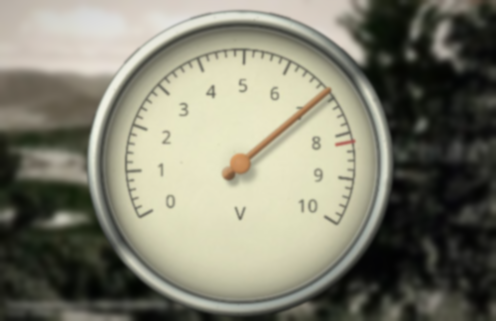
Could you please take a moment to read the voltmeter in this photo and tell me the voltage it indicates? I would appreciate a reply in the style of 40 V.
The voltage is 7 V
